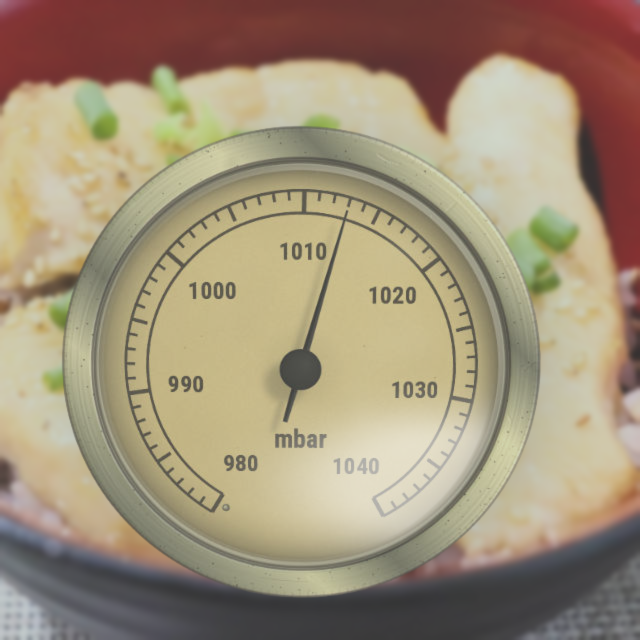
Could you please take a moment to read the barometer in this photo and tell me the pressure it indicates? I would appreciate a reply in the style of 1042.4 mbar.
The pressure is 1013 mbar
